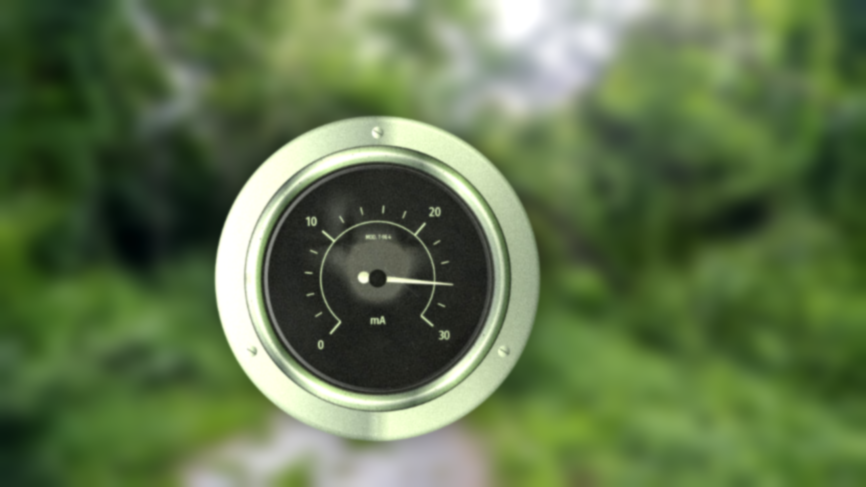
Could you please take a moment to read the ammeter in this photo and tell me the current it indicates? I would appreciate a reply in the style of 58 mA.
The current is 26 mA
